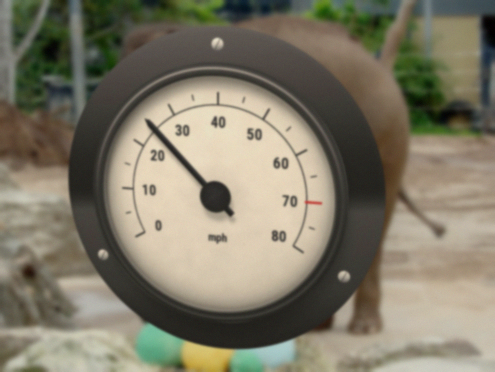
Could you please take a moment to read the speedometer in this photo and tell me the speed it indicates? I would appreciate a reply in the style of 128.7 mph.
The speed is 25 mph
